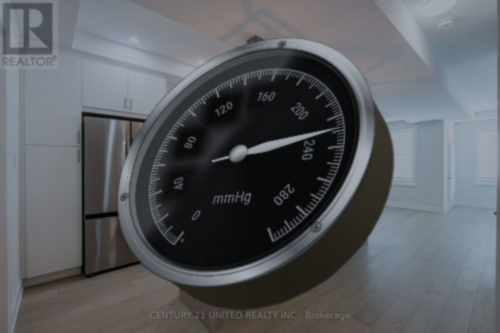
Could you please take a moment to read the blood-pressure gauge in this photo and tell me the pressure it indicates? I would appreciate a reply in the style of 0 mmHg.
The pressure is 230 mmHg
